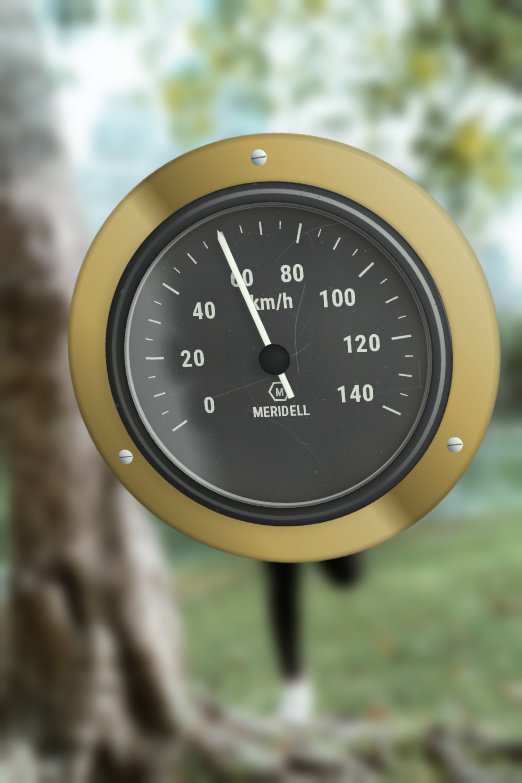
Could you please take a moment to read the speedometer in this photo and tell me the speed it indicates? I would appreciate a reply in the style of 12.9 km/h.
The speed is 60 km/h
